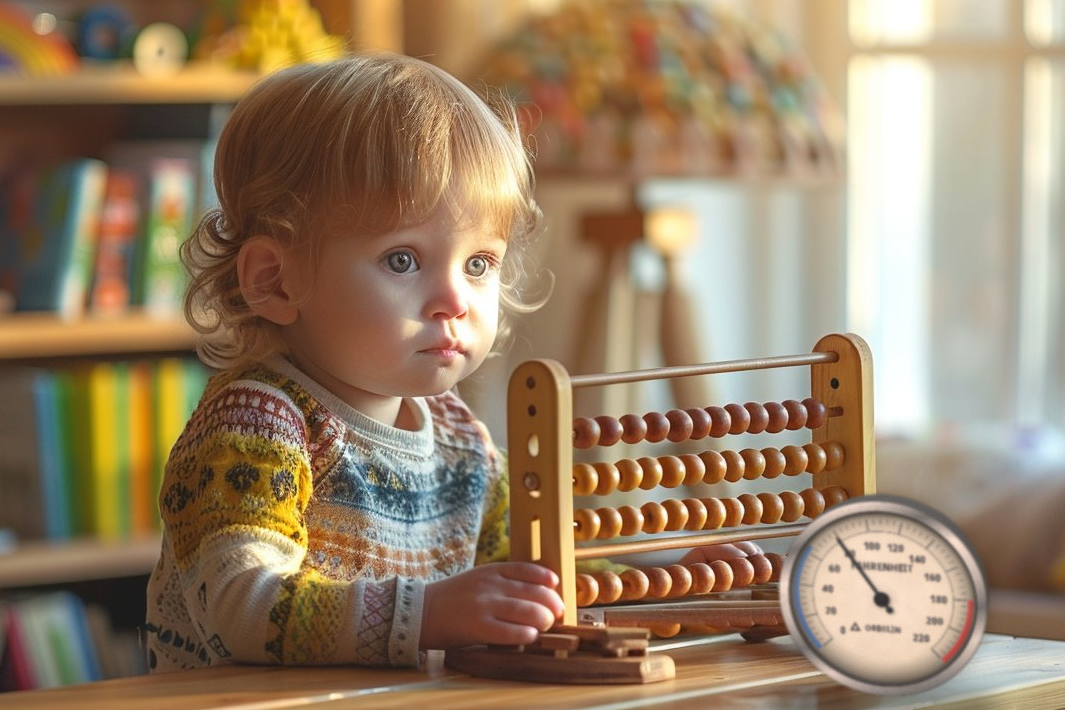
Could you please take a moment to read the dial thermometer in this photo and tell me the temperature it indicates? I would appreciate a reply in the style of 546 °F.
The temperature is 80 °F
